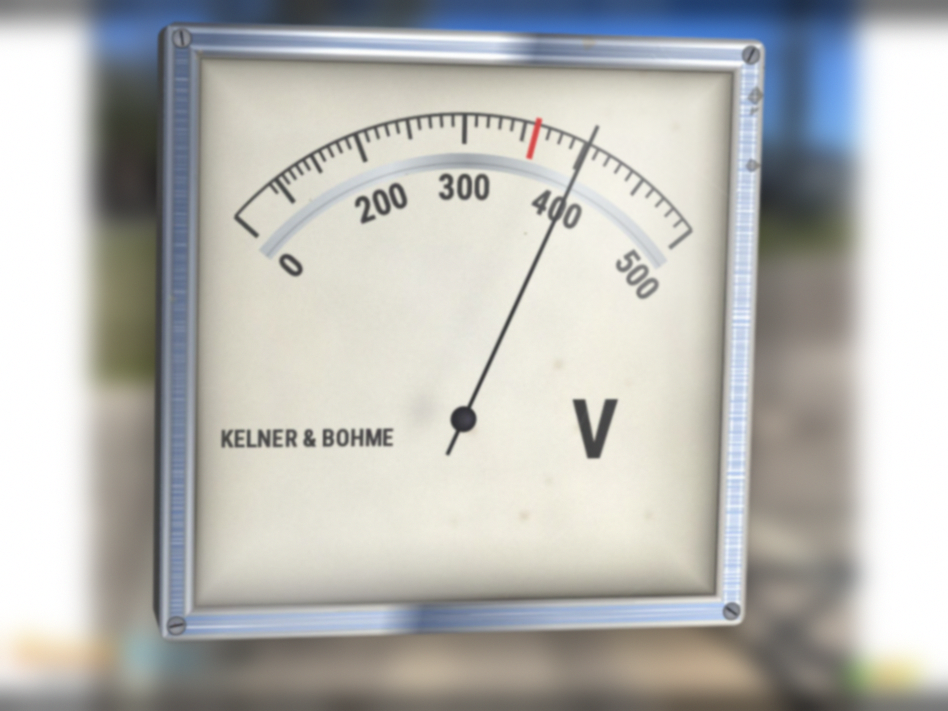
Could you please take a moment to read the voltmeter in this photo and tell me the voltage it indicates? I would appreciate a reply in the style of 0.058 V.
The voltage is 400 V
